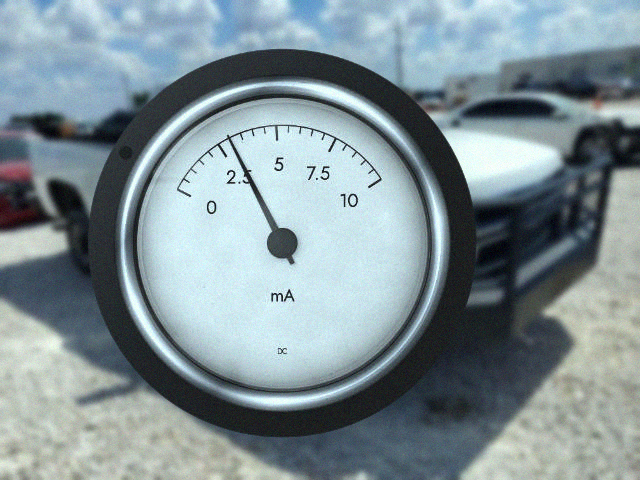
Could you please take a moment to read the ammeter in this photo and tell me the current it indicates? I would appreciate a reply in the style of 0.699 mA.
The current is 3 mA
